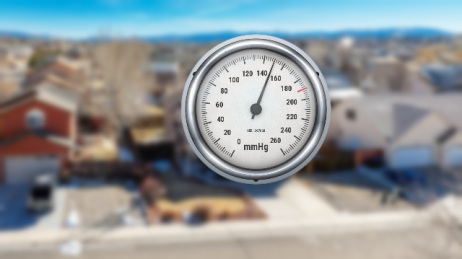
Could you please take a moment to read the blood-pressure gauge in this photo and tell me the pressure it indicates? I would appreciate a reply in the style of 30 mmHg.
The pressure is 150 mmHg
